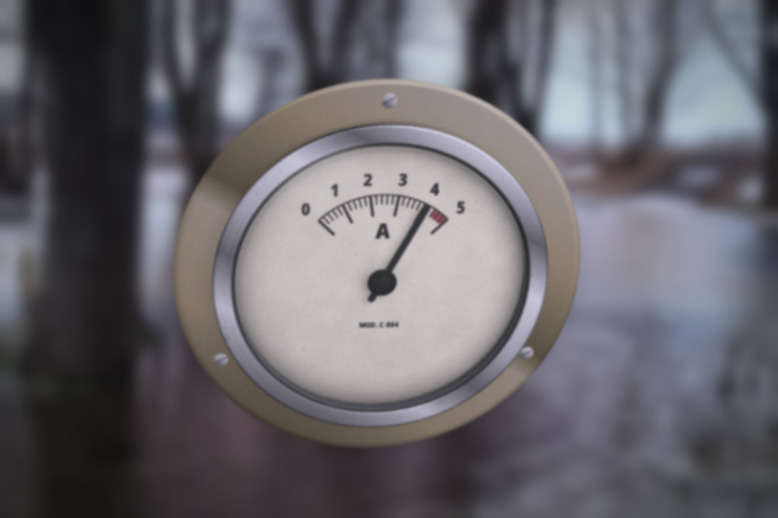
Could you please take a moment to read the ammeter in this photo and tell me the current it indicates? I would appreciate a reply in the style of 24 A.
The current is 4 A
